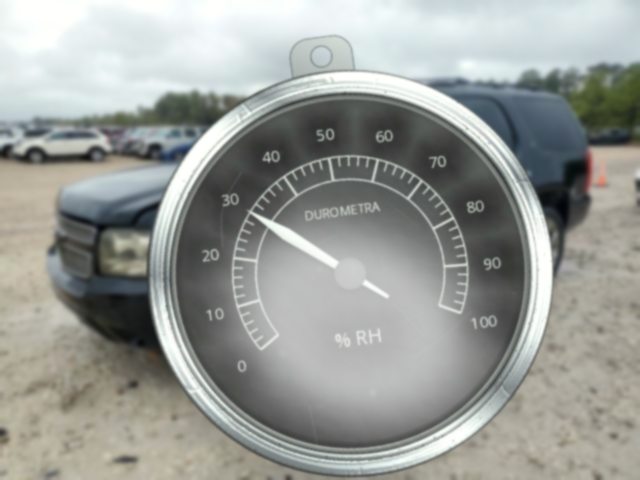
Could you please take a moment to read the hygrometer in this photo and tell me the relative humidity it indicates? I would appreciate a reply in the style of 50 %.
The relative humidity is 30 %
